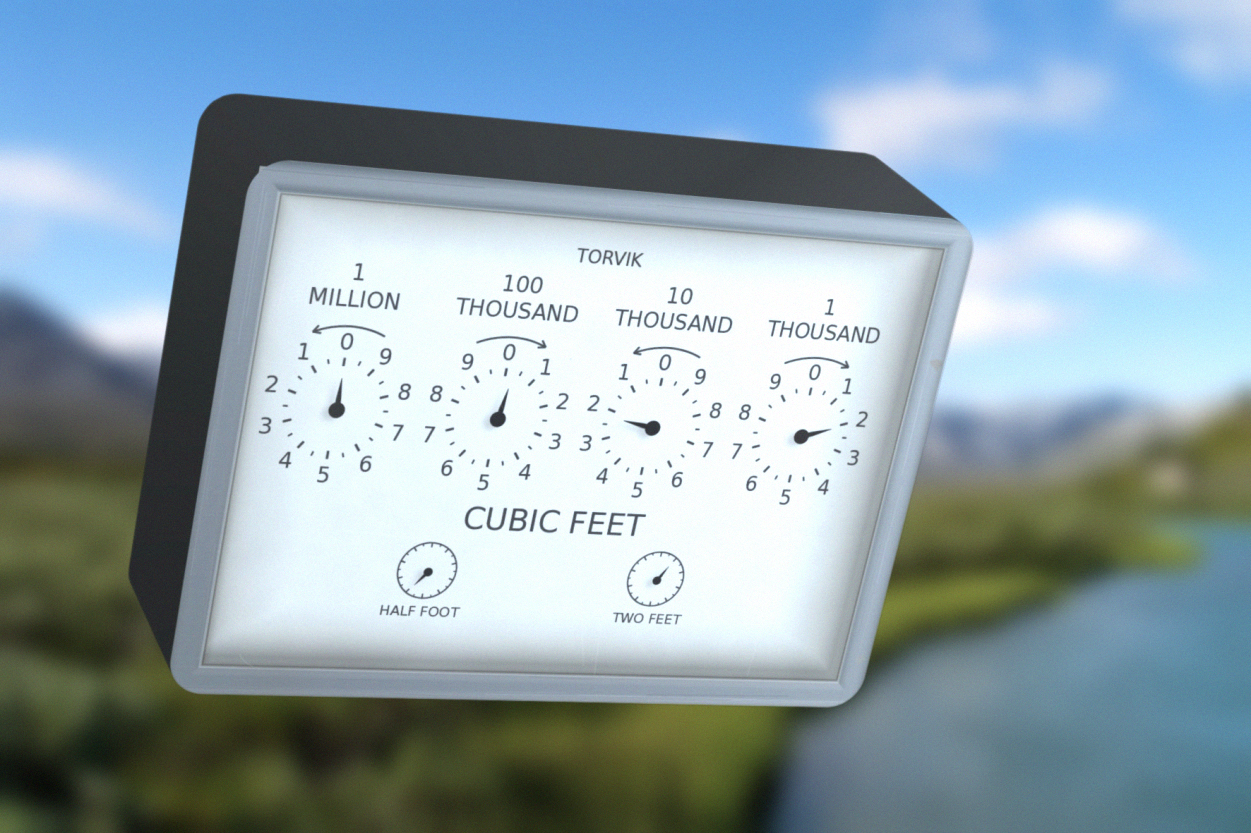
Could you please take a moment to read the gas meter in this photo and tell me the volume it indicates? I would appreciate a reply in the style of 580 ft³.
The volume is 2200 ft³
